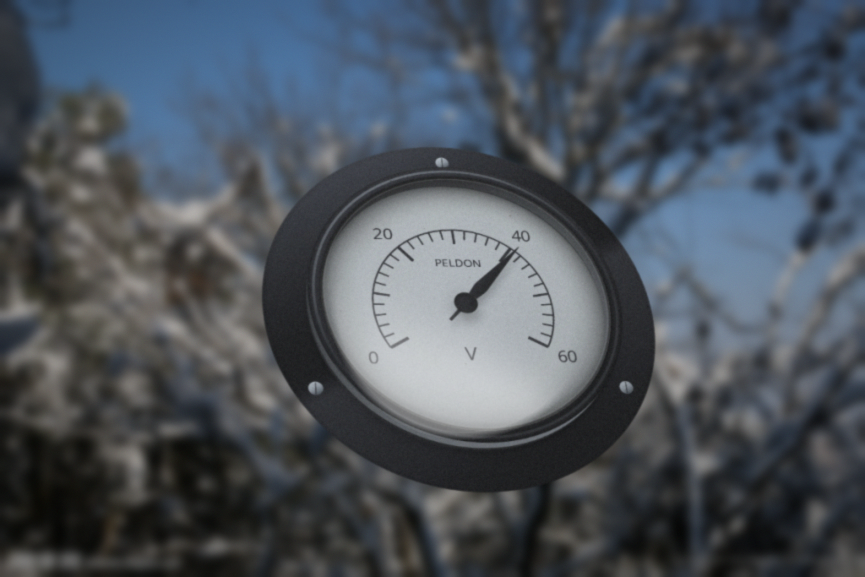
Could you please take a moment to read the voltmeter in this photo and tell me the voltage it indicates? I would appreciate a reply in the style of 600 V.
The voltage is 41 V
